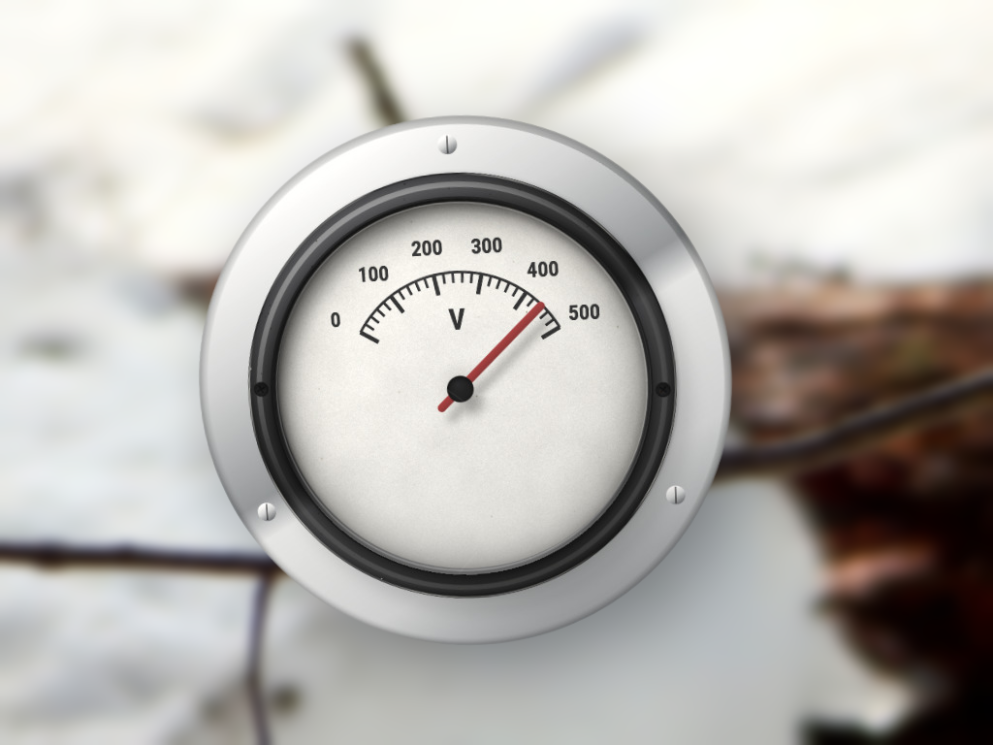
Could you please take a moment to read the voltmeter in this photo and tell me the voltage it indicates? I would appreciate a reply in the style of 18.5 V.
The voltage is 440 V
